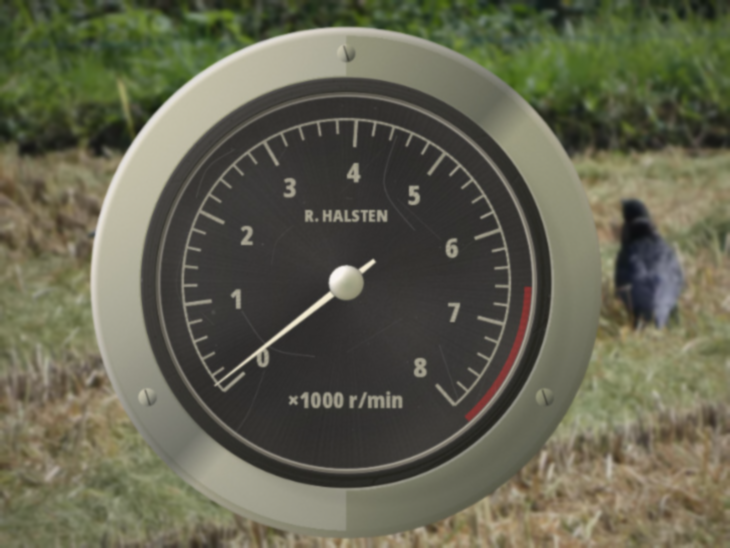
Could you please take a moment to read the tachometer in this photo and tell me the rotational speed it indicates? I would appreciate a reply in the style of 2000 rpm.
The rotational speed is 100 rpm
